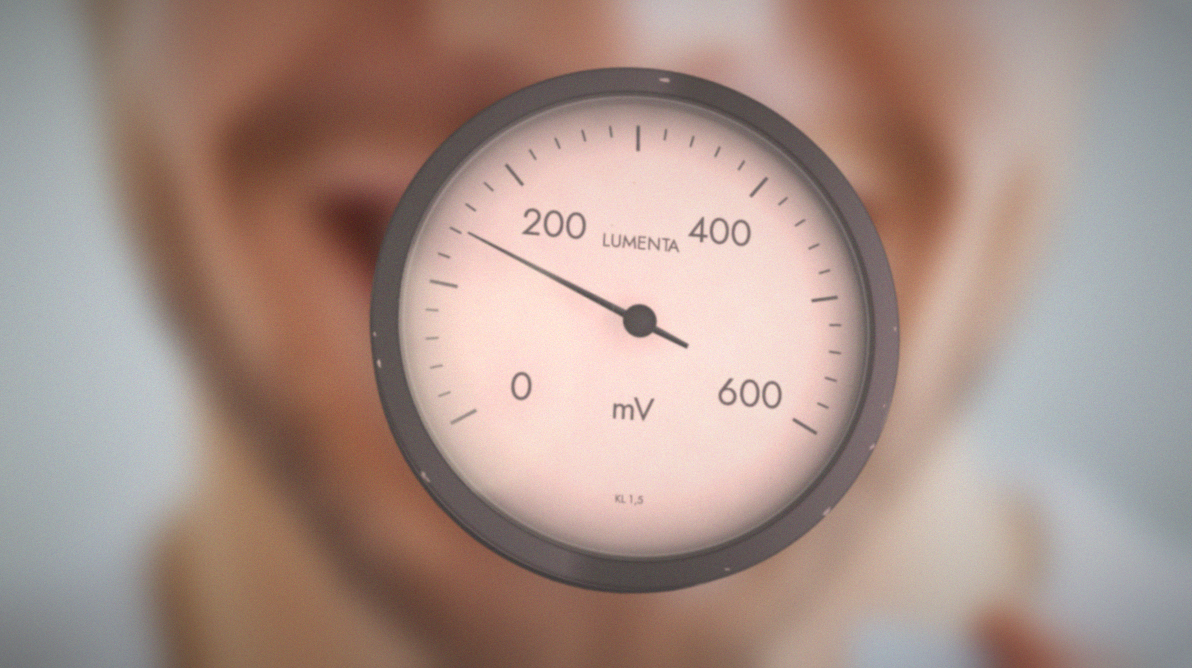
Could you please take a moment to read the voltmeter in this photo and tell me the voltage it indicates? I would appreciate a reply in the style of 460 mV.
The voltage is 140 mV
